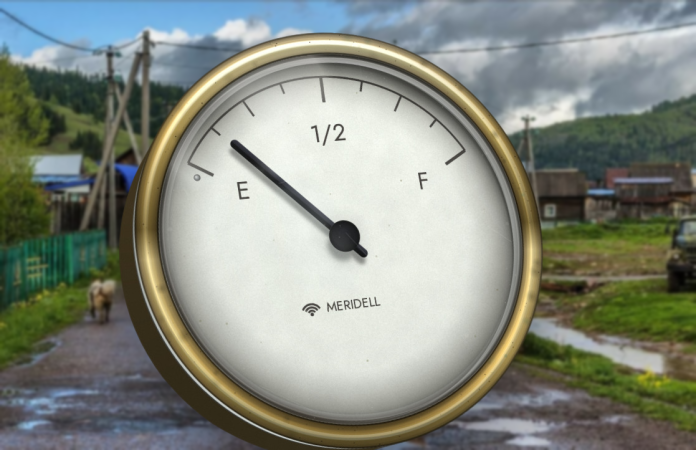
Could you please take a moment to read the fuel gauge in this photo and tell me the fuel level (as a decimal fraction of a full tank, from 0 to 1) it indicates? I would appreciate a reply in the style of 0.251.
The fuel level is 0.125
